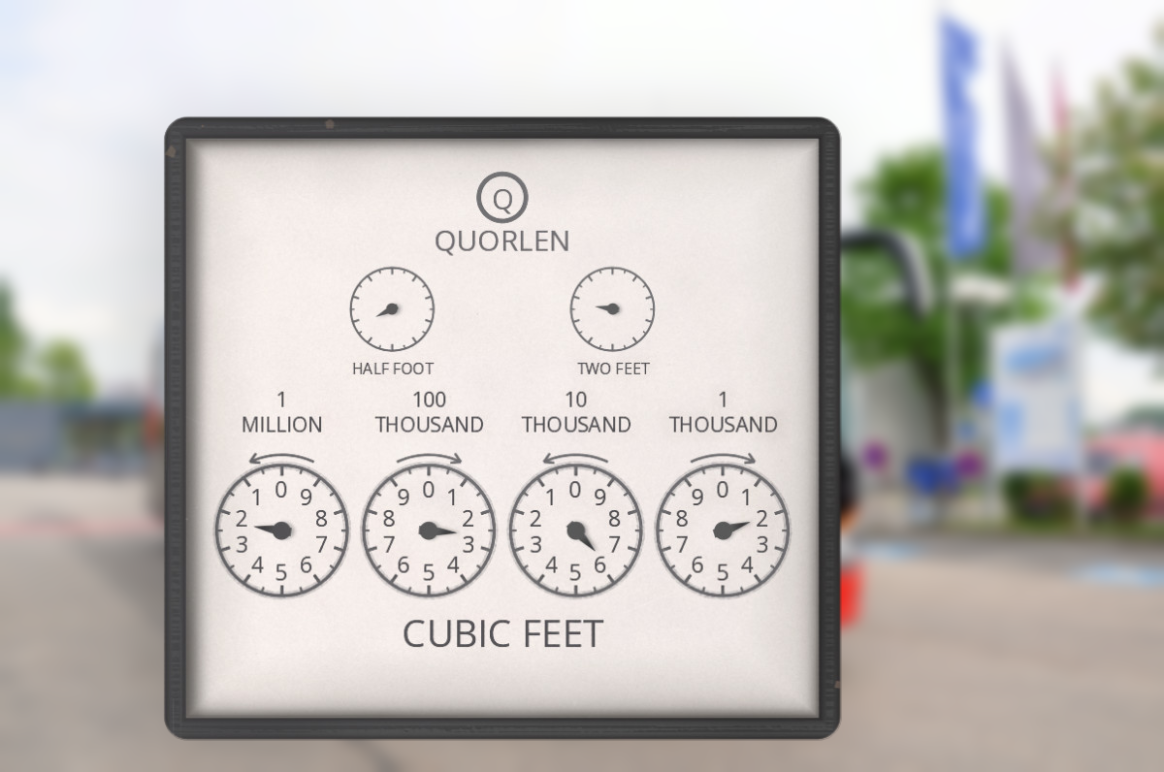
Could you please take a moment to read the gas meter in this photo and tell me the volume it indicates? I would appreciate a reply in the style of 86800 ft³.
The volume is 226200 ft³
